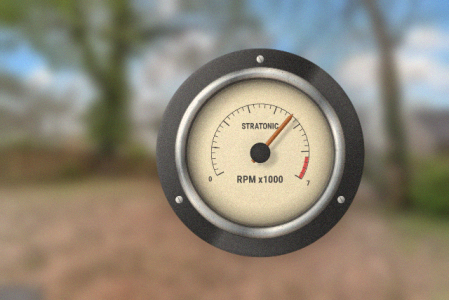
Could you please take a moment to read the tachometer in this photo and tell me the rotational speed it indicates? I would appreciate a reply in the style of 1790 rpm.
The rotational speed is 4600 rpm
